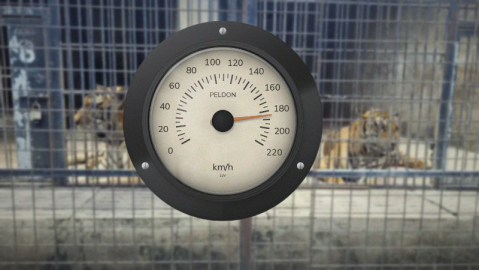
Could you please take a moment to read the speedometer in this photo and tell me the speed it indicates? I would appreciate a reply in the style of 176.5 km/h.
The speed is 185 km/h
